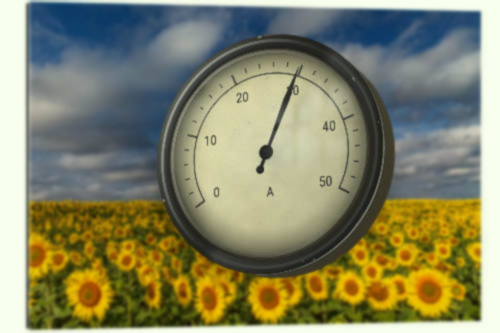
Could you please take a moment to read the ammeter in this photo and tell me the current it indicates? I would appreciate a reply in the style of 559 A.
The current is 30 A
